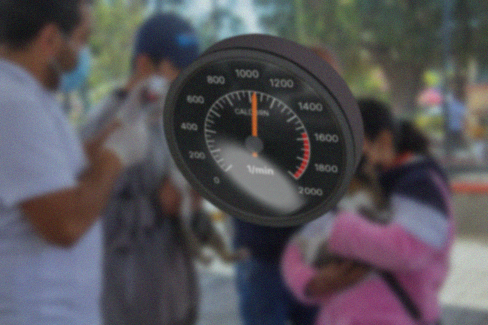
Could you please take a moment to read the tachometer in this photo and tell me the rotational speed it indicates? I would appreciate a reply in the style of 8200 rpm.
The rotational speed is 1050 rpm
